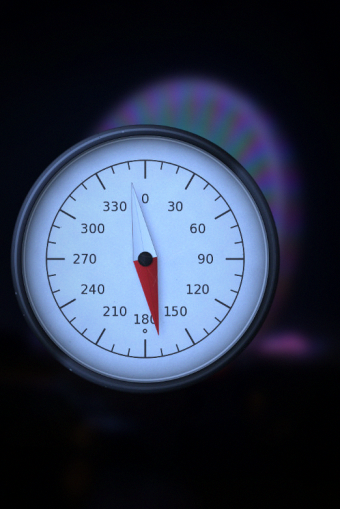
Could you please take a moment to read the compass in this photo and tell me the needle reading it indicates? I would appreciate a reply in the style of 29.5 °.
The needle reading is 170 °
